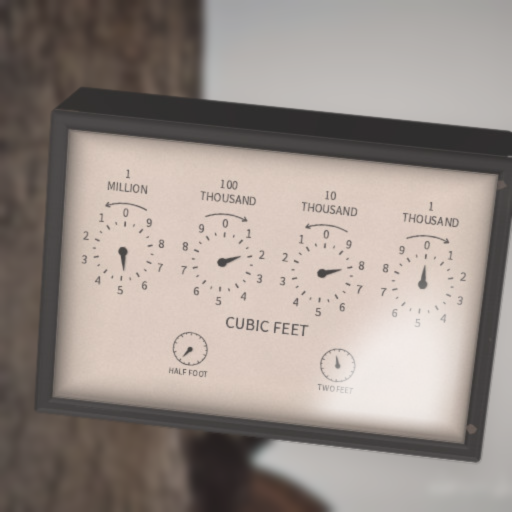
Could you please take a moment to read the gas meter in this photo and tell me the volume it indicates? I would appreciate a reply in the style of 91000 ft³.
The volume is 518000 ft³
